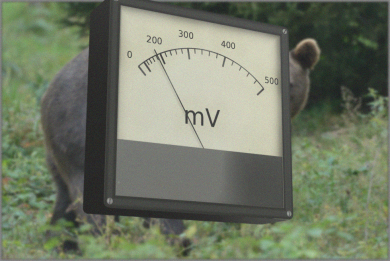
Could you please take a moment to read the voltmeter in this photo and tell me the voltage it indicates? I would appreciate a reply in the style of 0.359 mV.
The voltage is 180 mV
